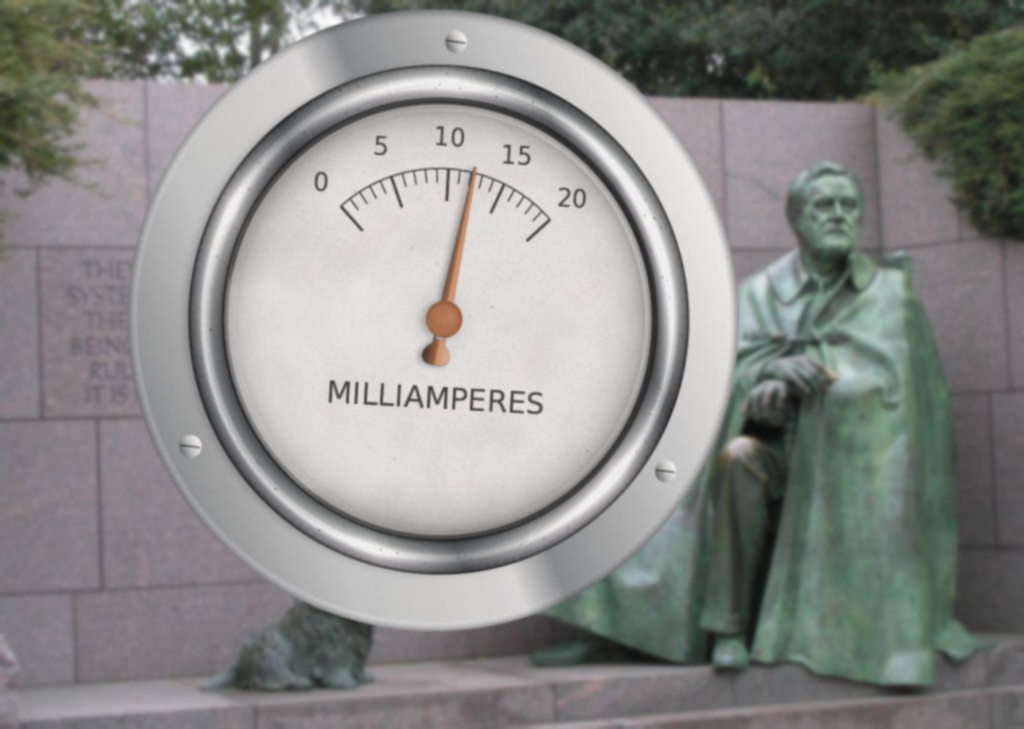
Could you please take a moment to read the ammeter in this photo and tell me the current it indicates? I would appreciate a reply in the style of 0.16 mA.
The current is 12 mA
